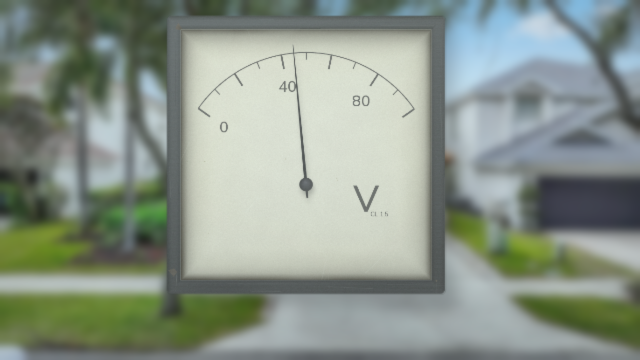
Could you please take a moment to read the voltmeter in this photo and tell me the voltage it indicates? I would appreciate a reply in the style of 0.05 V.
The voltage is 45 V
